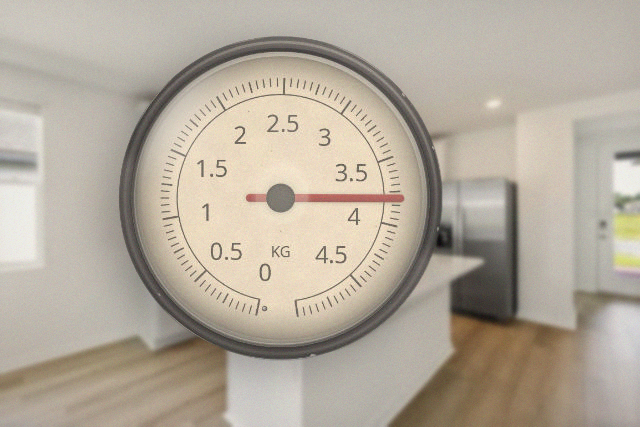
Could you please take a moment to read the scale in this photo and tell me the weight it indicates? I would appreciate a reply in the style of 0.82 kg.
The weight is 3.8 kg
